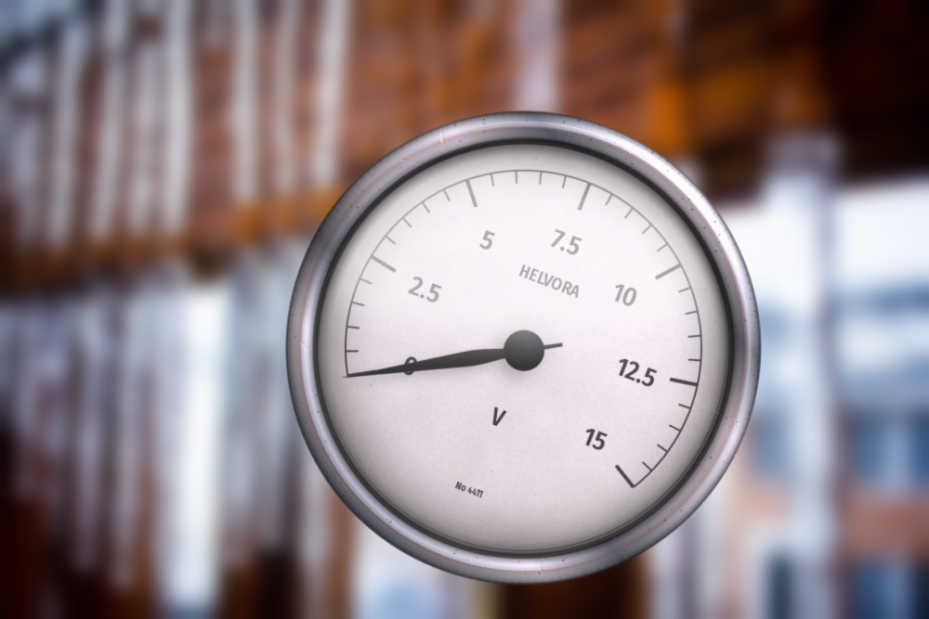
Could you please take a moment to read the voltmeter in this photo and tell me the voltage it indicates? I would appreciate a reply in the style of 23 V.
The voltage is 0 V
